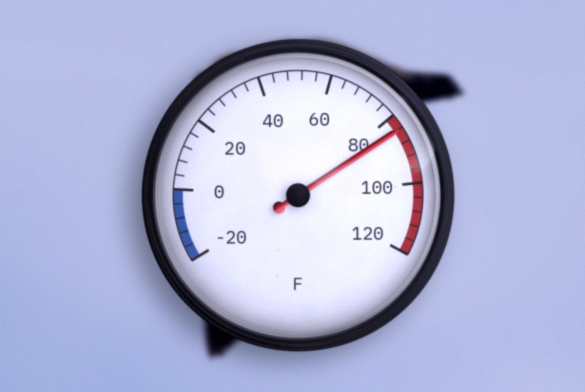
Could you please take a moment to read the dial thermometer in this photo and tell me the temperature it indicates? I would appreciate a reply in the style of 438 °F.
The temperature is 84 °F
